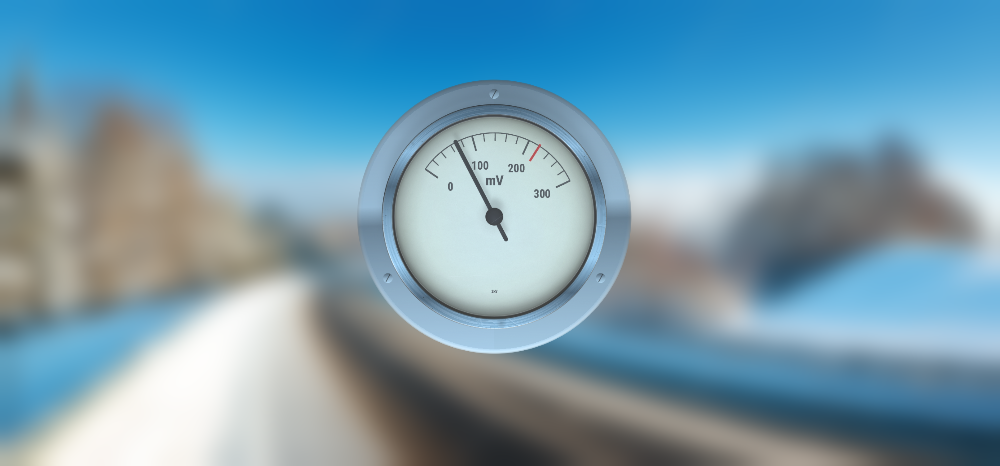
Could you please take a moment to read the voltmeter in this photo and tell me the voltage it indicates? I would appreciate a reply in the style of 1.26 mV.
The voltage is 70 mV
